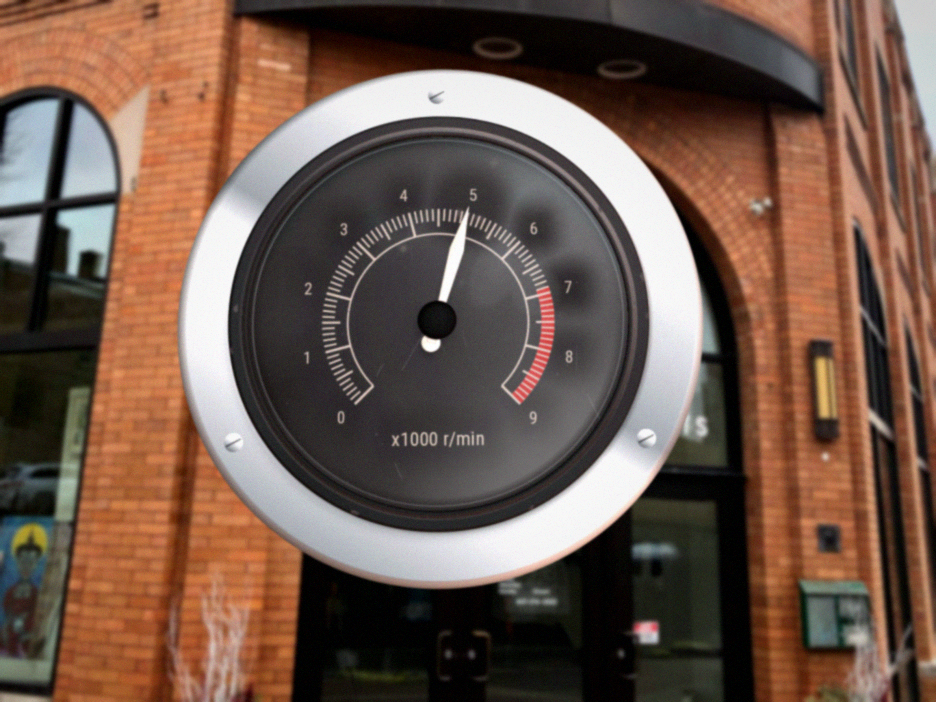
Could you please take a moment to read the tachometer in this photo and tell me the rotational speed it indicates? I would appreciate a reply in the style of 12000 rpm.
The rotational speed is 5000 rpm
